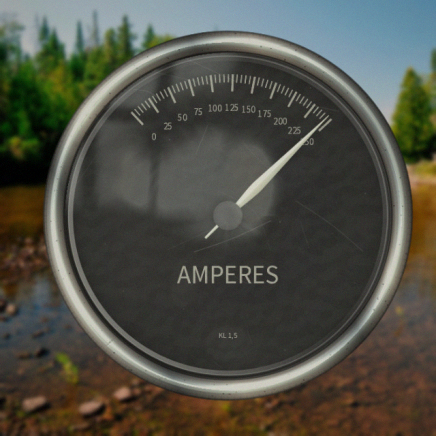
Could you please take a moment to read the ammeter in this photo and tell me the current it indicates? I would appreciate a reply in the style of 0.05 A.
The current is 245 A
